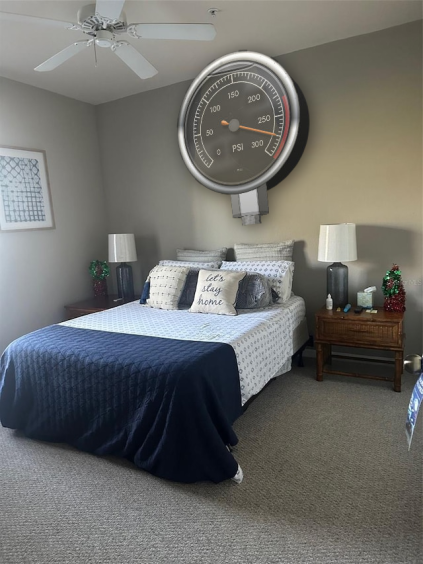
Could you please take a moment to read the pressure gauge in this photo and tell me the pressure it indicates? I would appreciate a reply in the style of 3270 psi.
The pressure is 275 psi
